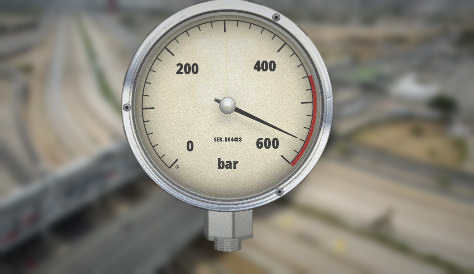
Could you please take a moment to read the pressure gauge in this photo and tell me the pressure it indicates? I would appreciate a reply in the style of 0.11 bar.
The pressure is 560 bar
